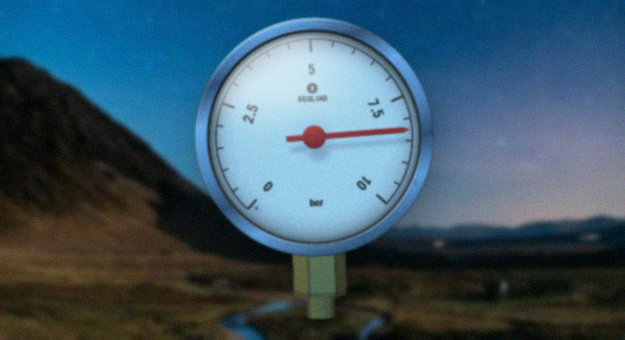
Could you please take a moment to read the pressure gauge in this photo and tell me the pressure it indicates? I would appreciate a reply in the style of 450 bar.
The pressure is 8.25 bar
